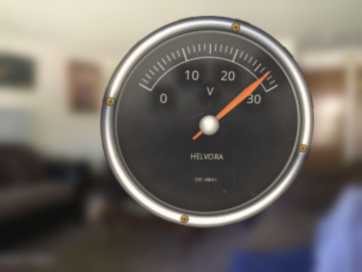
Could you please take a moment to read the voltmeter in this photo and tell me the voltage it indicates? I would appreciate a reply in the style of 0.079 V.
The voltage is 27 V
